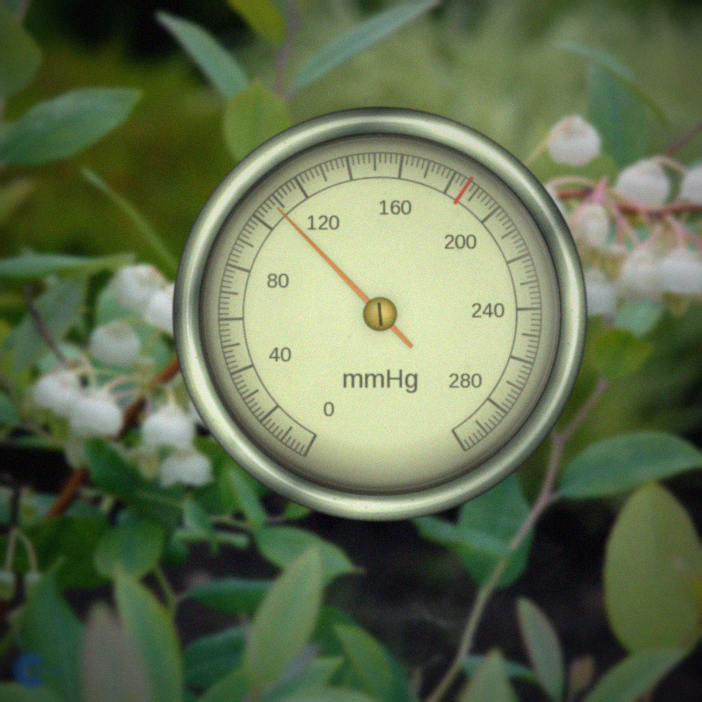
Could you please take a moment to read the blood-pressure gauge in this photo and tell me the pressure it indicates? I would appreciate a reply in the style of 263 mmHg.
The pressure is 108 mmHg
